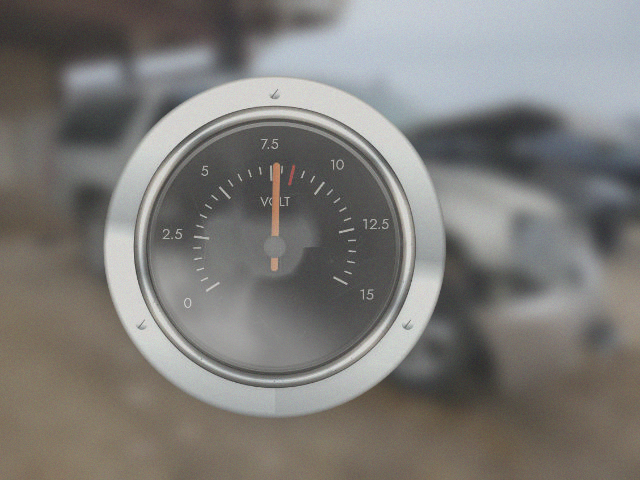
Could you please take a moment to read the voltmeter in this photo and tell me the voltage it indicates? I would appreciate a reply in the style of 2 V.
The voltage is 7.75 V
